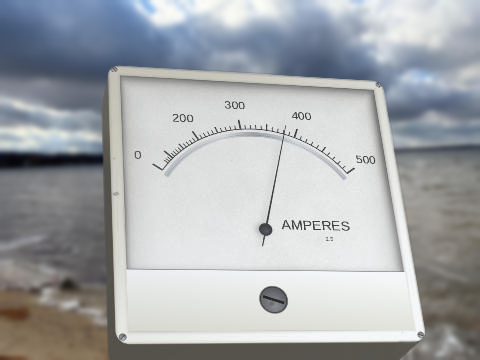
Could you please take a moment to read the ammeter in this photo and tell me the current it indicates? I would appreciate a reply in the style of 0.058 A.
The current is 380 A
